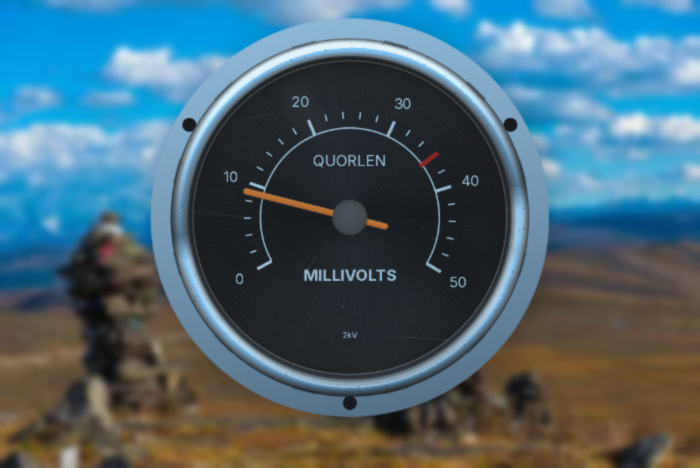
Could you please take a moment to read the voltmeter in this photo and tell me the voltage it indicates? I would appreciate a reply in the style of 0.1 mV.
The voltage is 9 mV
